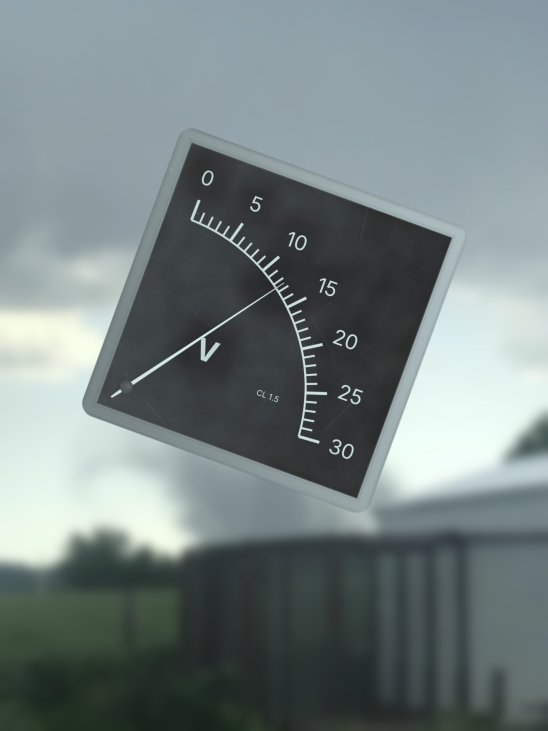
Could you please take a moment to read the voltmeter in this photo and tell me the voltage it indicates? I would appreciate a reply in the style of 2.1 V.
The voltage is 12.5 V
